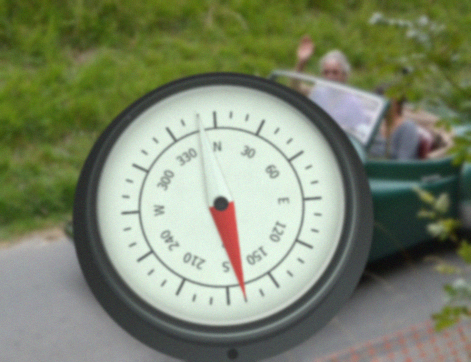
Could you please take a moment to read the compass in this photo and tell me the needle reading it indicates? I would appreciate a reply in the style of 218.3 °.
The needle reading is 170 °
